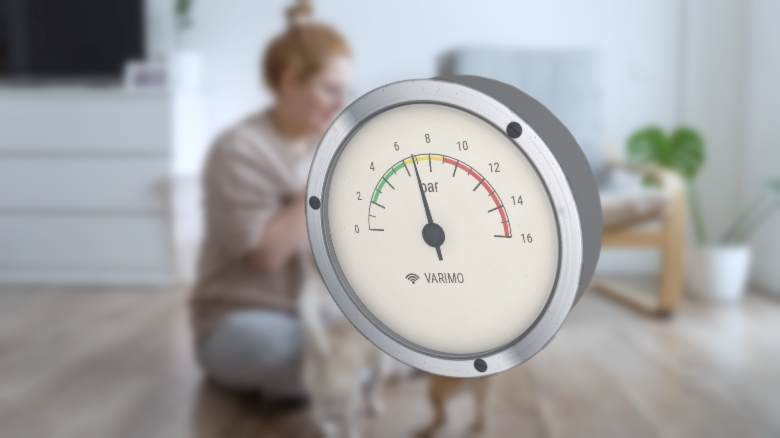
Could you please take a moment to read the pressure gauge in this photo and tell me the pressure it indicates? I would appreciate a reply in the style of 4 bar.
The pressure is 7 bar
